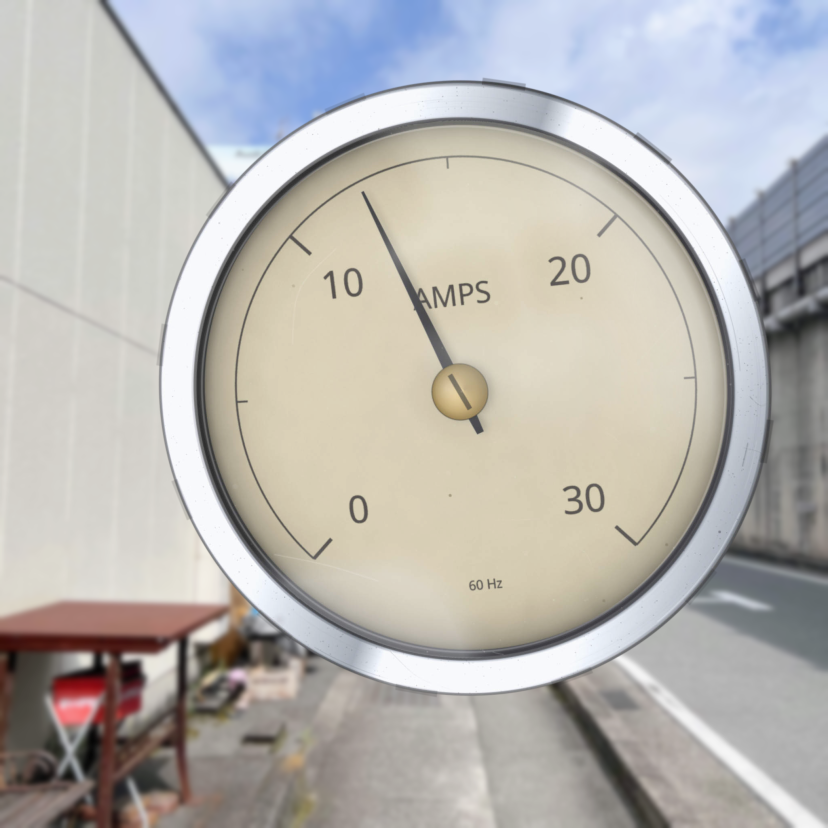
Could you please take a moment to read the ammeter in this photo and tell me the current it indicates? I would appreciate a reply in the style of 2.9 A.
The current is 12.5 A
